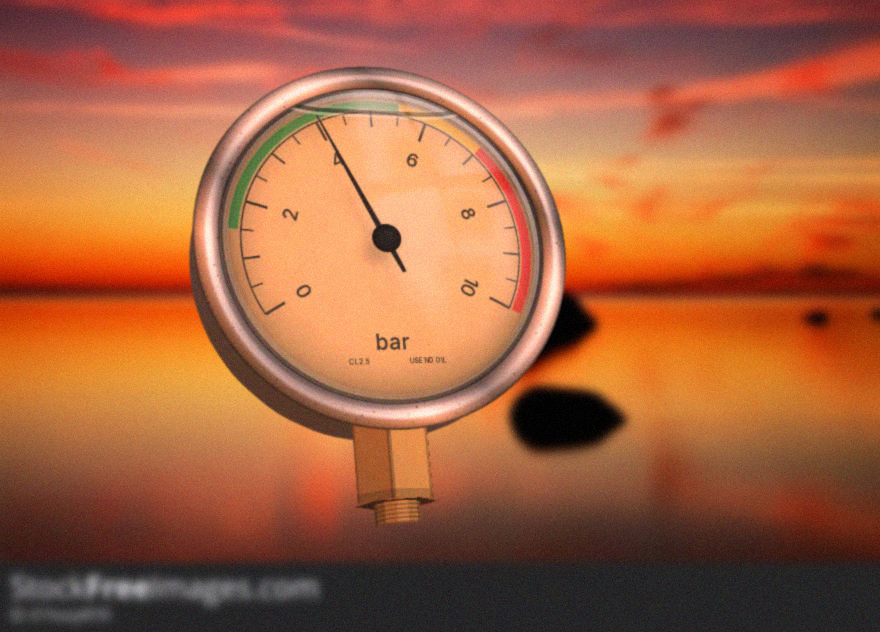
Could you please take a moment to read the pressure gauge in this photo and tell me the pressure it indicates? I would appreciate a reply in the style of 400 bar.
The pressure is 4 bar
